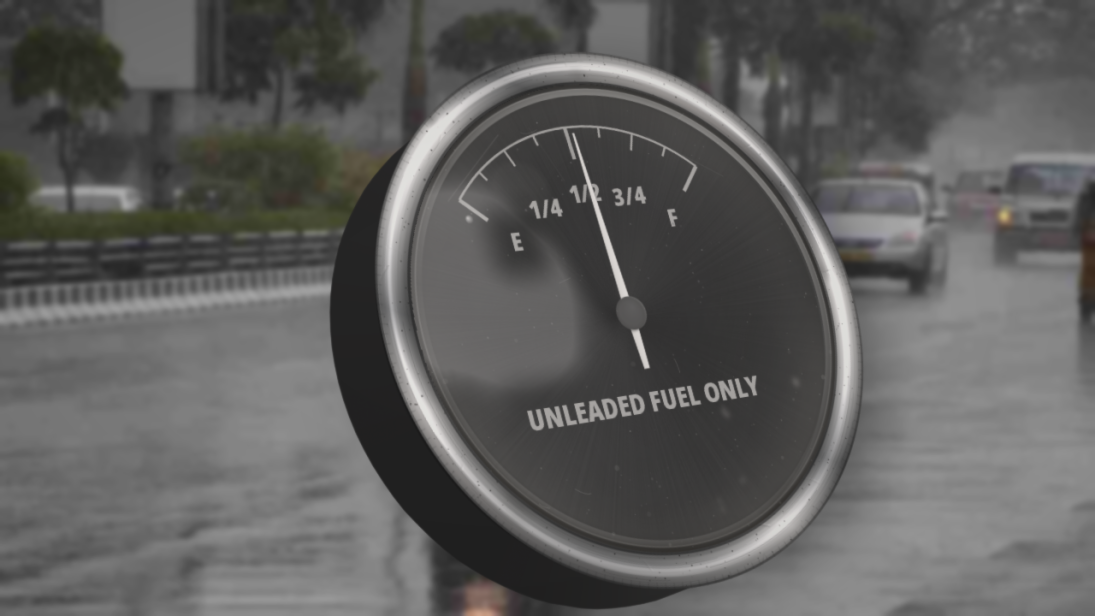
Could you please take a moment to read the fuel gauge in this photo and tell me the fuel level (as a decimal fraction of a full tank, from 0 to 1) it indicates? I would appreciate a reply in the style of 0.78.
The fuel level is 0.5
